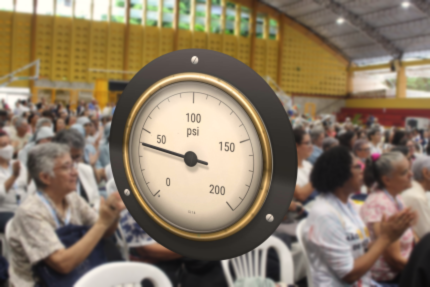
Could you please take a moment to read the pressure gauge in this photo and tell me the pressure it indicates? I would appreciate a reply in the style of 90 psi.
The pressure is 40 psi
